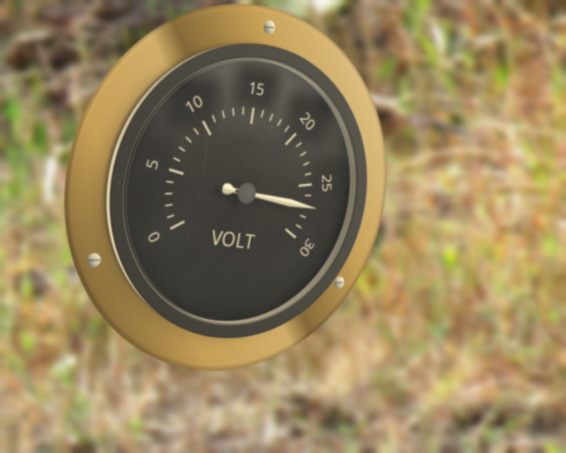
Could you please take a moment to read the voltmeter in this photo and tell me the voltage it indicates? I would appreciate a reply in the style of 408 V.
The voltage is 27 V
